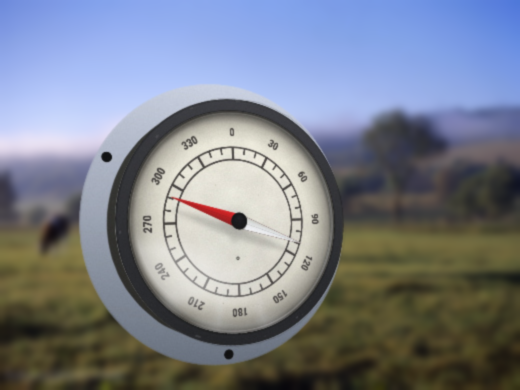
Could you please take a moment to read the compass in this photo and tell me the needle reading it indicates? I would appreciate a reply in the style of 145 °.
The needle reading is 290 °
